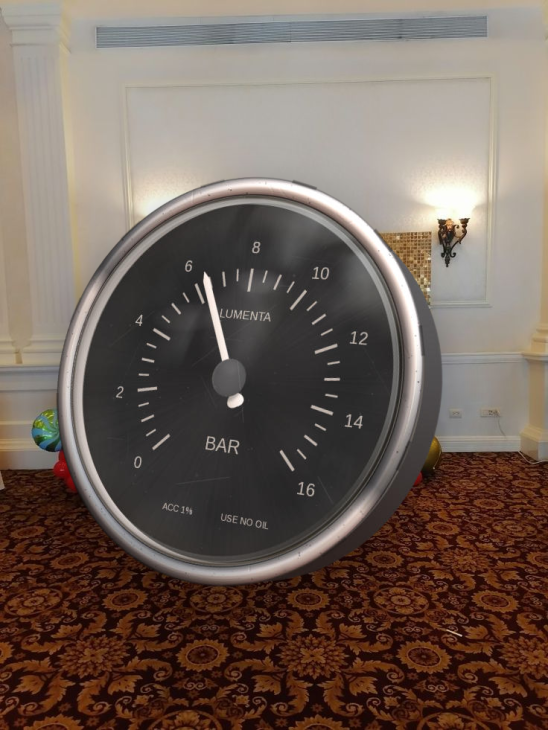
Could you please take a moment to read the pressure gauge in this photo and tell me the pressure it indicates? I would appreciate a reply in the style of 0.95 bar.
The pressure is 6.5 bar
